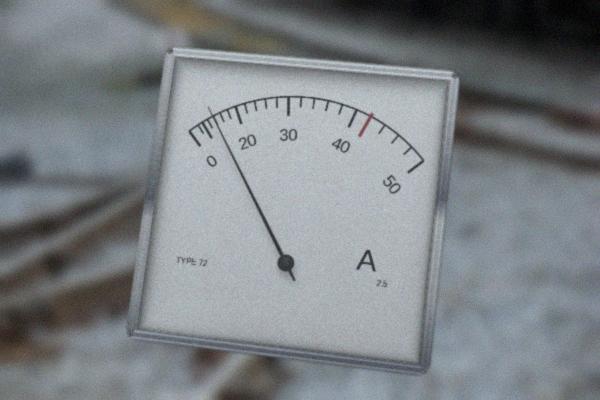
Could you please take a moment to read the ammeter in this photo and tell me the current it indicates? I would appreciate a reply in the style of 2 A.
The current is 14 A
